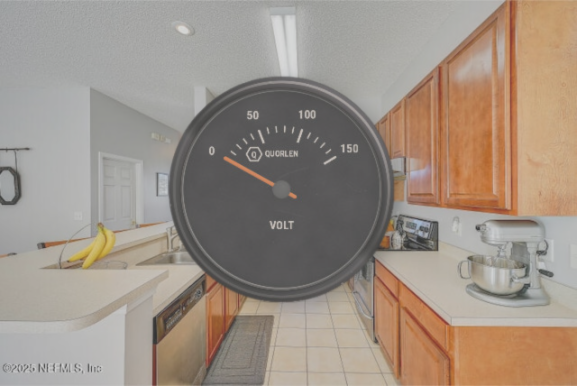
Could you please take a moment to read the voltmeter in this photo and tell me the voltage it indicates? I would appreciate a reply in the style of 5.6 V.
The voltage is 0 V
